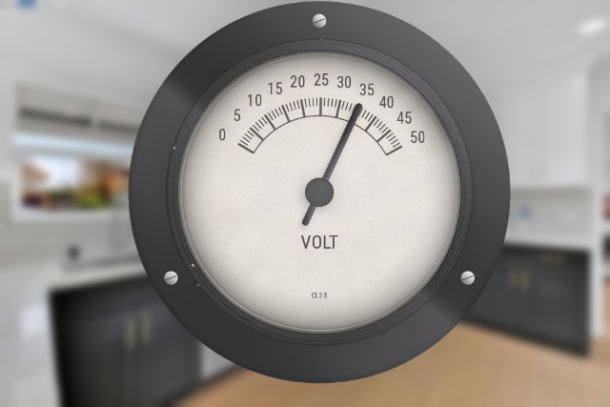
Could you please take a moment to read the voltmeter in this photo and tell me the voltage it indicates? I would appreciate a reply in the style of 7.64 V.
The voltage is 35 V
